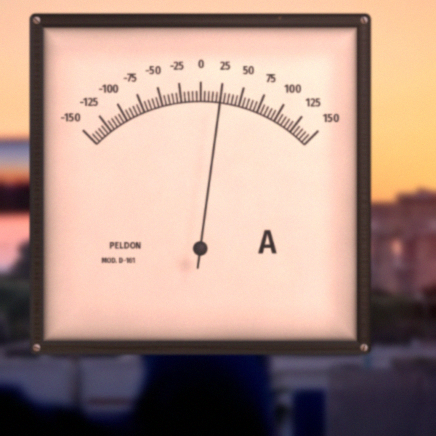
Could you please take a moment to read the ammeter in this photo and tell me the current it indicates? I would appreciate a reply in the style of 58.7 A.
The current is 25 A
